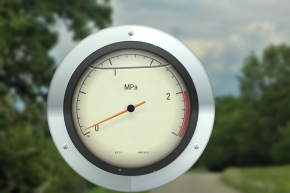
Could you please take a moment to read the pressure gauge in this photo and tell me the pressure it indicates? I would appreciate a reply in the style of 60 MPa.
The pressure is 0.05 MPa
